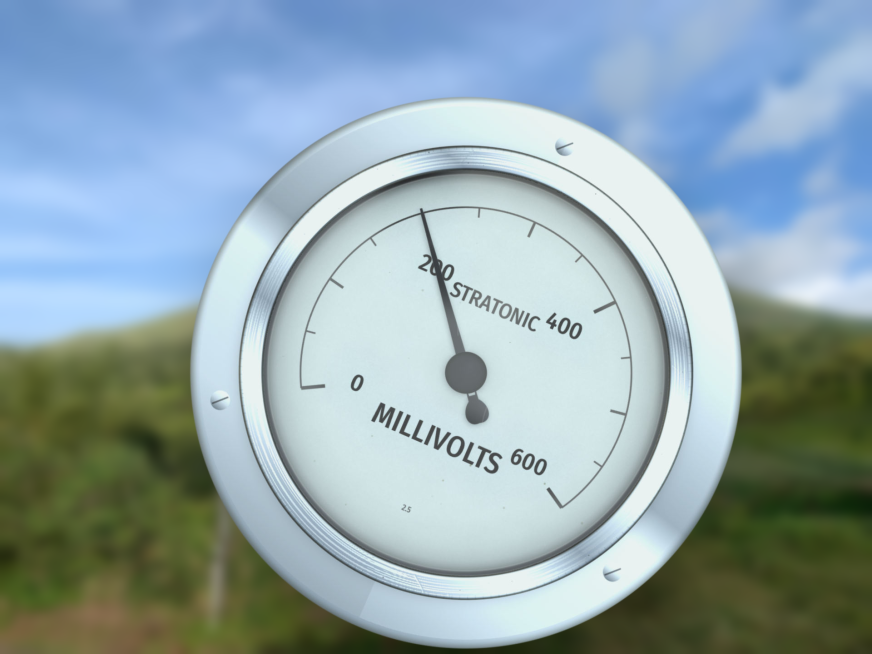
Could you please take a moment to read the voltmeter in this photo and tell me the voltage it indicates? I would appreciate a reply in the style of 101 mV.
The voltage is 200 mV
